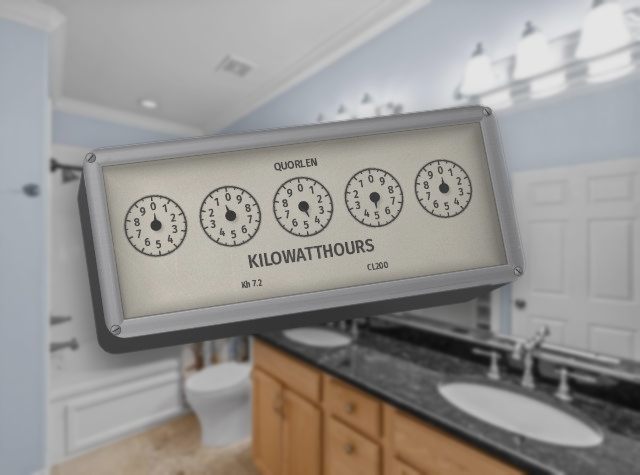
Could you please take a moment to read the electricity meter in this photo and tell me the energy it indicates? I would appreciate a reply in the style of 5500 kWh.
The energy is 450 kWh
